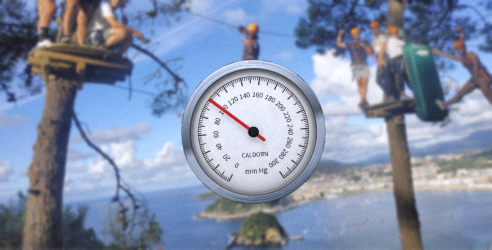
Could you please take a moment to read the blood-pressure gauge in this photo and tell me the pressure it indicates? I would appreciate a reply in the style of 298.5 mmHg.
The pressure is 100 mmHg
